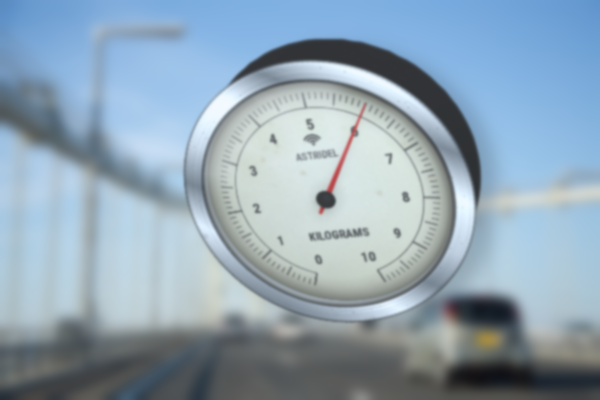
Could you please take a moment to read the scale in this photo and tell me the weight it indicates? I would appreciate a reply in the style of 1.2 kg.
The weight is 6 kg
